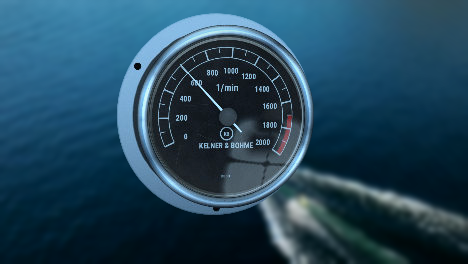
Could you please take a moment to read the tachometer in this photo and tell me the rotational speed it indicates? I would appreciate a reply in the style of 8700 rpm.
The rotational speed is 600 rpm
